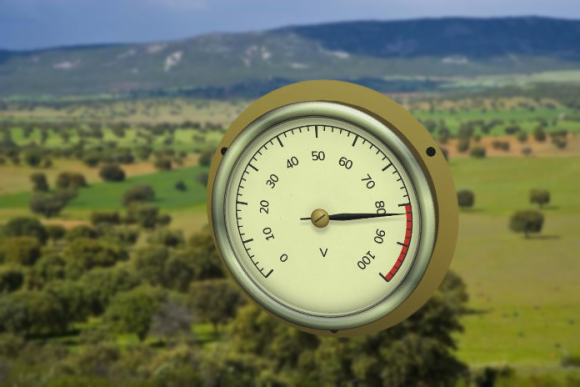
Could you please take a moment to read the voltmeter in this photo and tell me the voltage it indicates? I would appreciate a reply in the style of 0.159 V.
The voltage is 82 V
